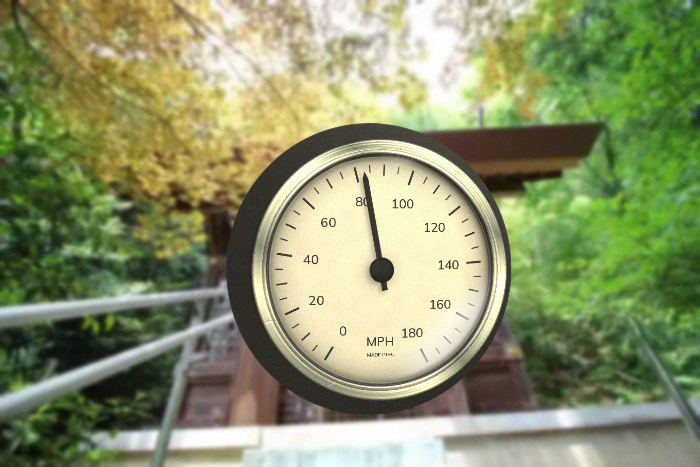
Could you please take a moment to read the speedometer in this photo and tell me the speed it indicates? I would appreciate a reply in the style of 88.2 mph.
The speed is 82.5 mph
